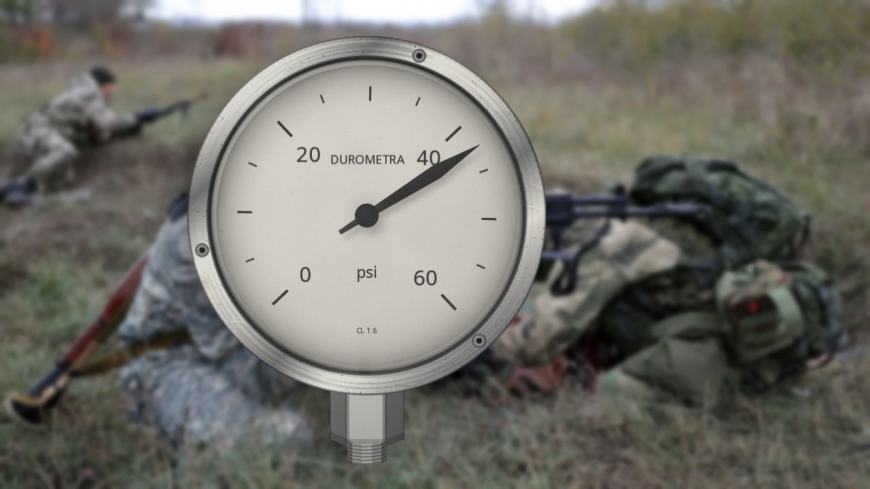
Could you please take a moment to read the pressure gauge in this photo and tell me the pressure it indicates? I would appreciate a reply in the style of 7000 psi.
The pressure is 42.5 psi
